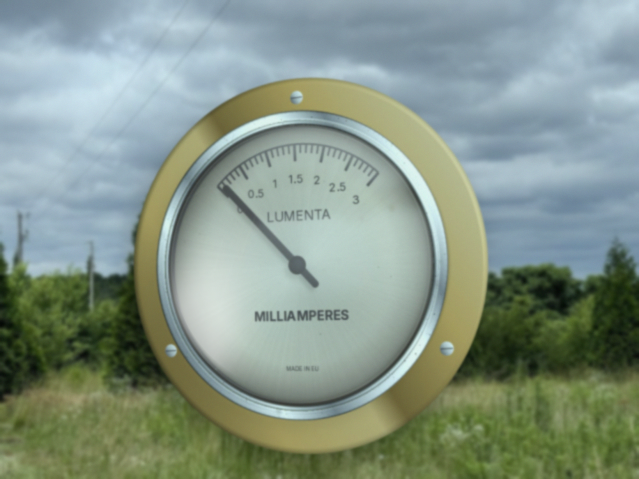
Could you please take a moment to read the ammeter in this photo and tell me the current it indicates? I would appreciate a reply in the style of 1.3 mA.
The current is 0.1 mA
